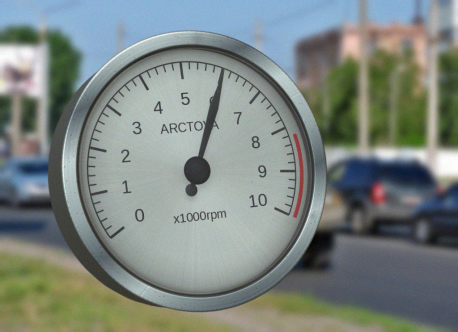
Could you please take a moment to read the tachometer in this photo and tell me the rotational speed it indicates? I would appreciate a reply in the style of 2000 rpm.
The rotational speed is 6000 rpm
